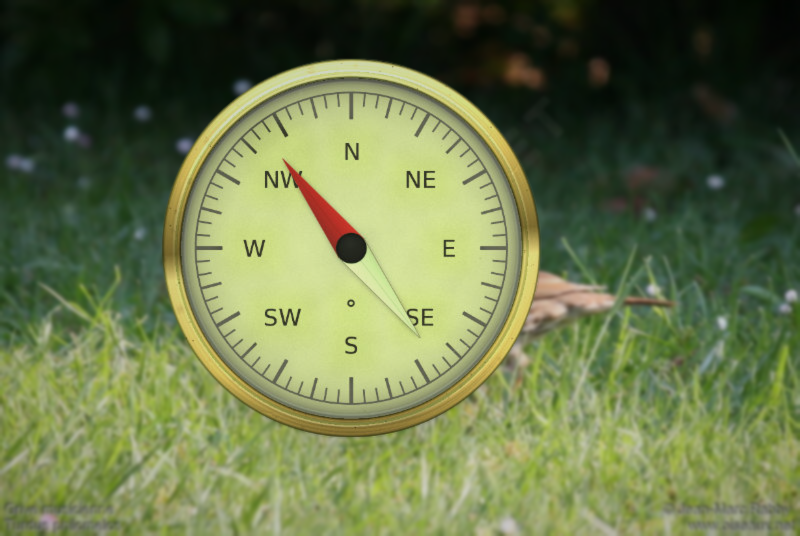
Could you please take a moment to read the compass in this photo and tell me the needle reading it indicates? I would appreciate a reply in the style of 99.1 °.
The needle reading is 322.5 °
